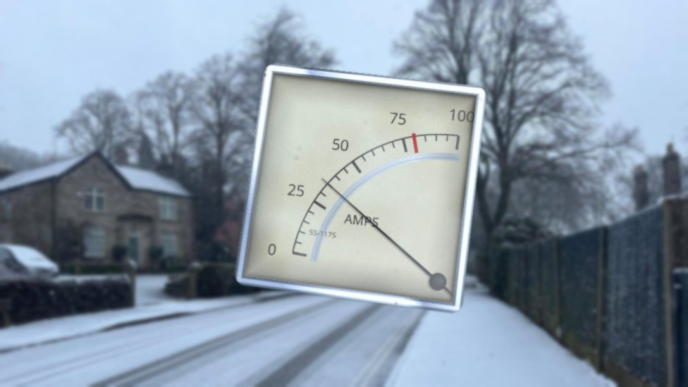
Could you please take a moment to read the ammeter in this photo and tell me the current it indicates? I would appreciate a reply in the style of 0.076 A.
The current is 35 A
